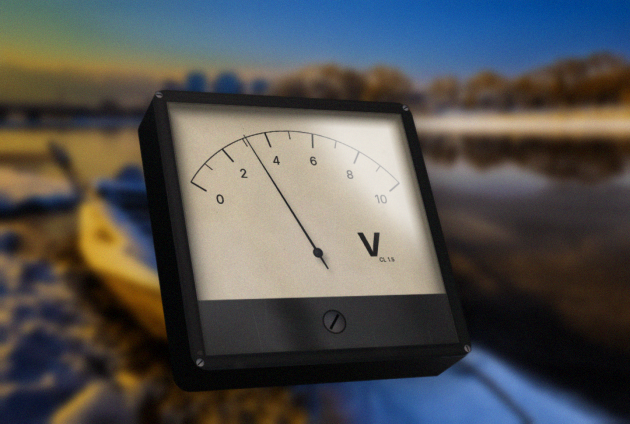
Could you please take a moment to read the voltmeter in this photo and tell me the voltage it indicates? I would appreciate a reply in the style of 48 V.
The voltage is 3 V
